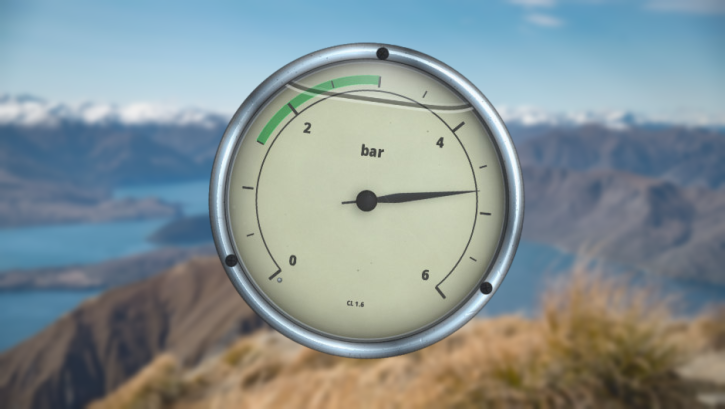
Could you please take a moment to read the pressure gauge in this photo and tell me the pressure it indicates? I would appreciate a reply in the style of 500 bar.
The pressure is 4.75 bar
